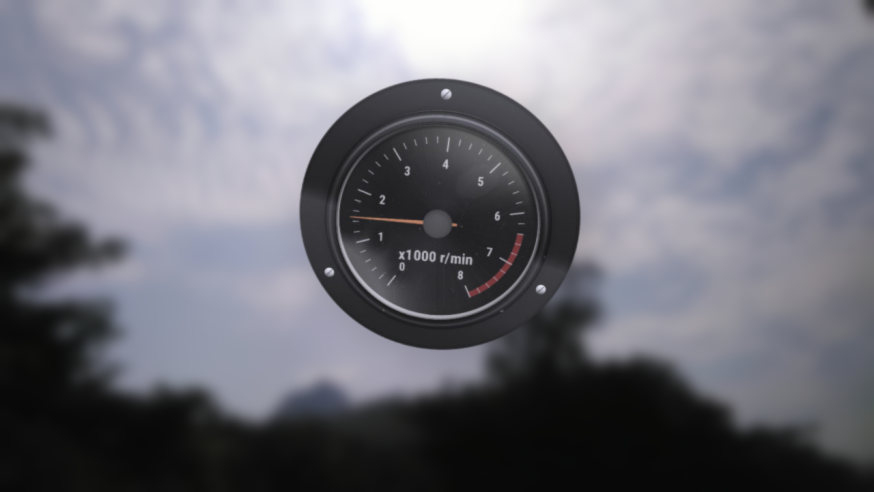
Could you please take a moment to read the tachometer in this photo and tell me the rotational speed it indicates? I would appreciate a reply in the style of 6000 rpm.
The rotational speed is 1500 rpm
